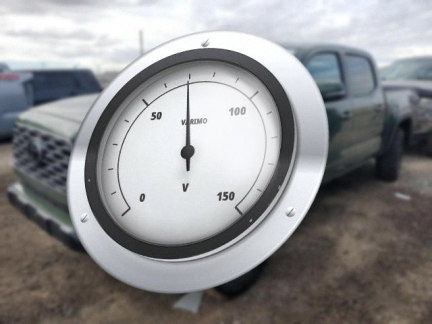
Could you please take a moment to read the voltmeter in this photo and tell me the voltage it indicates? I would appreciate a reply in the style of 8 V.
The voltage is 70 V
